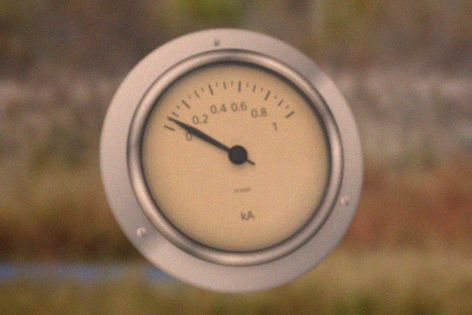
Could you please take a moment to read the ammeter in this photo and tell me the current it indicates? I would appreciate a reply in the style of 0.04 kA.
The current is 0.05 kA
